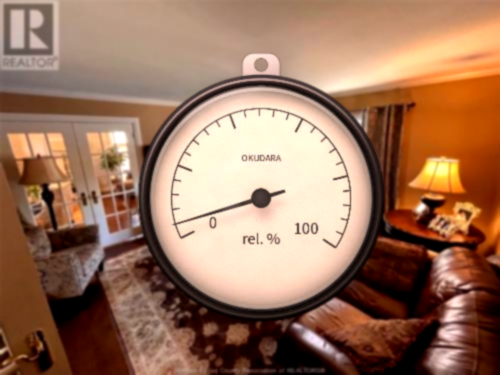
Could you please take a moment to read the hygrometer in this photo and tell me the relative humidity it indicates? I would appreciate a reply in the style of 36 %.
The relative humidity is 4 %
